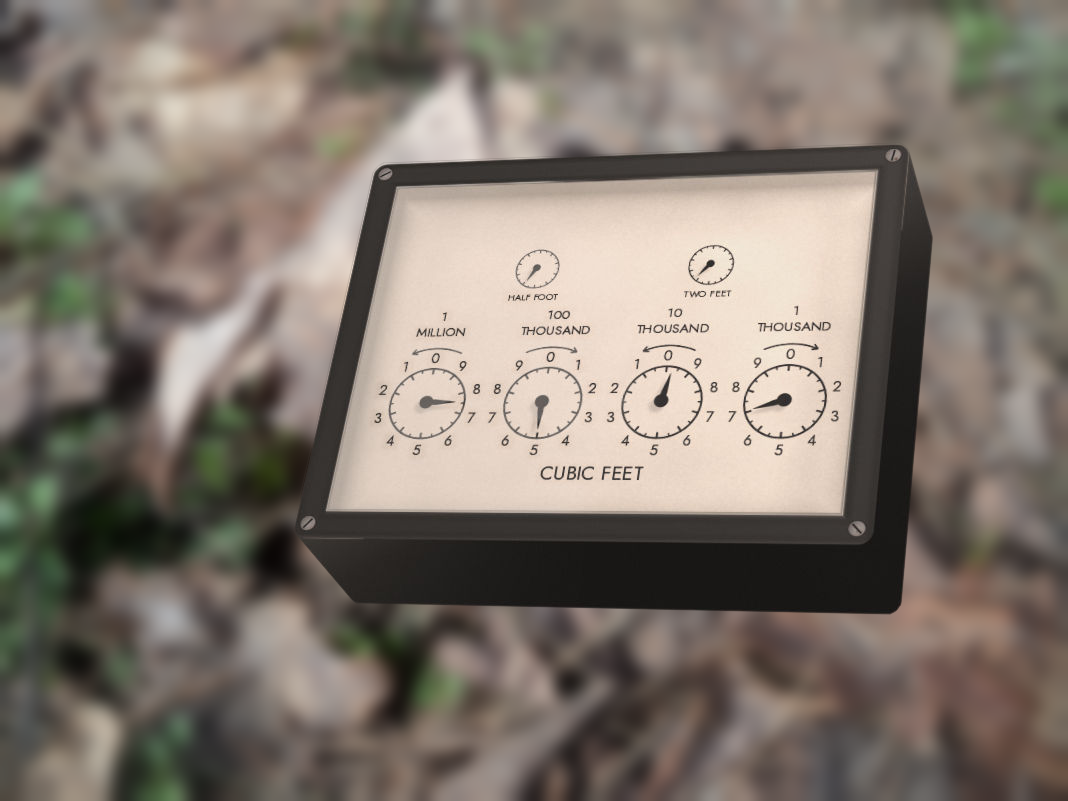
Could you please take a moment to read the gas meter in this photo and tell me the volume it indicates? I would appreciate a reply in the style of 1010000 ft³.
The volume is 749700 ft³
